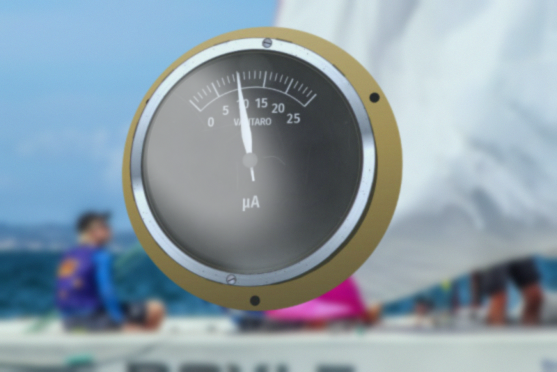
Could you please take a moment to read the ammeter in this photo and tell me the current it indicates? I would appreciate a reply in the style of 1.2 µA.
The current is 10 µA
